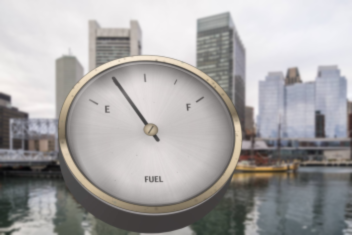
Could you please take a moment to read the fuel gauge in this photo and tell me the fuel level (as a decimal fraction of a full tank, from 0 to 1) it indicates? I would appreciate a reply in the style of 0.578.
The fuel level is 0.25
